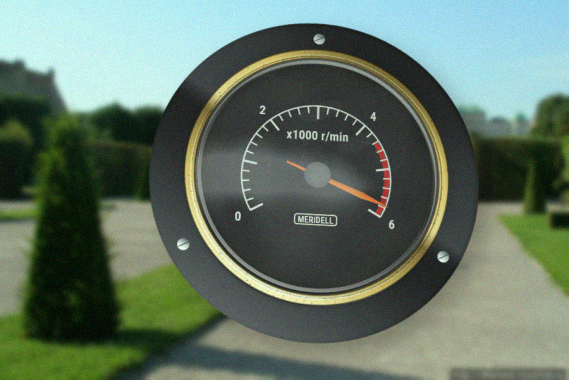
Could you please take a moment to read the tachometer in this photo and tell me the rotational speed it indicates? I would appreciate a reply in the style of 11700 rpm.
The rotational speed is 5800 rpm
